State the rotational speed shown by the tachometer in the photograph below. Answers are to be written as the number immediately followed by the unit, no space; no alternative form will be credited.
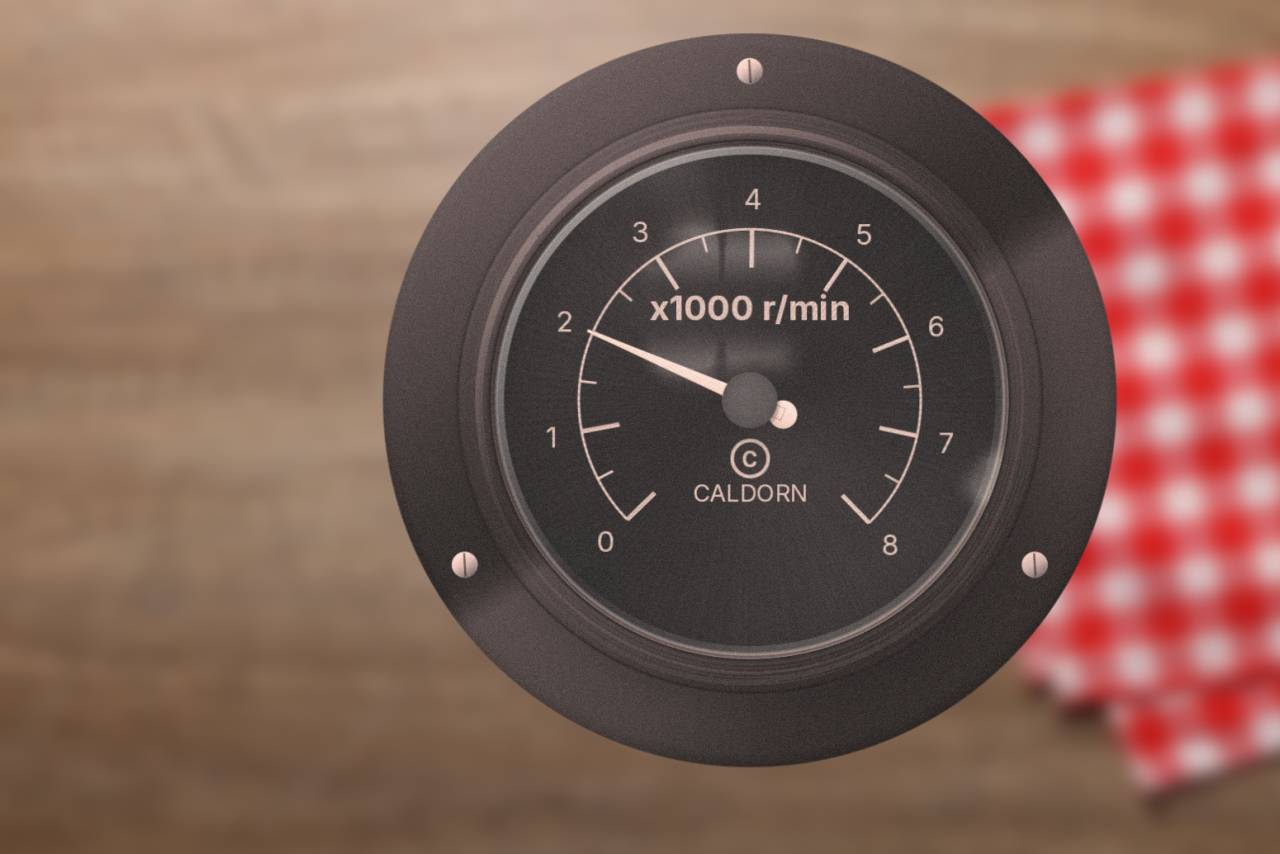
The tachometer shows 2000rpm
